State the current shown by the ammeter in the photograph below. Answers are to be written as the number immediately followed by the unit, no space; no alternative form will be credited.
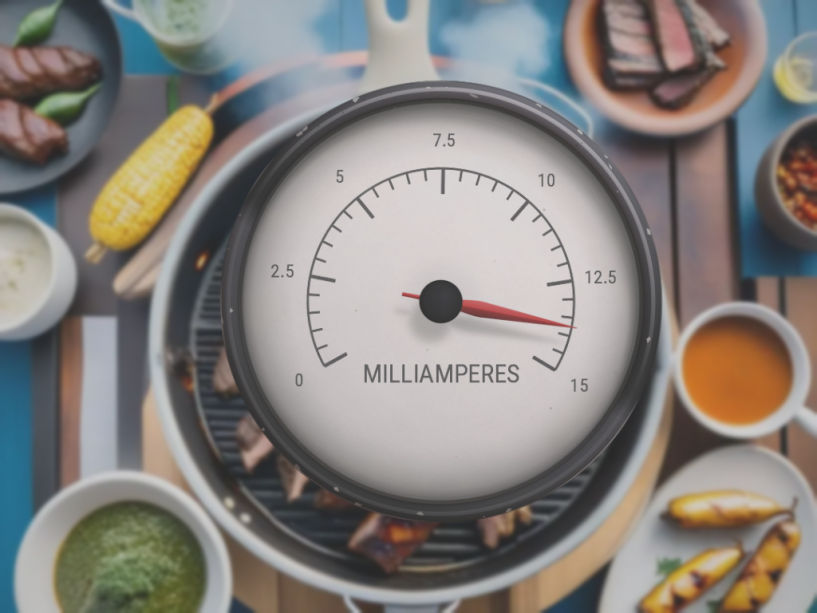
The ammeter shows 13.75mA
